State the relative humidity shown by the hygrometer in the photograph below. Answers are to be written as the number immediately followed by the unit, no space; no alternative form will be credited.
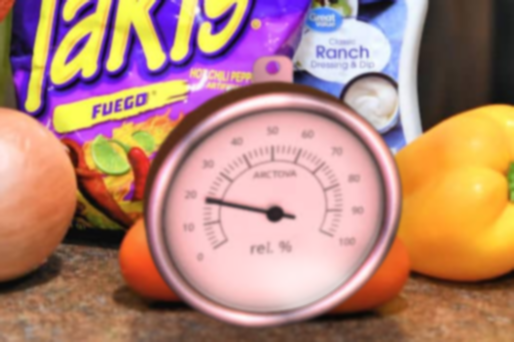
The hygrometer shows 20%
